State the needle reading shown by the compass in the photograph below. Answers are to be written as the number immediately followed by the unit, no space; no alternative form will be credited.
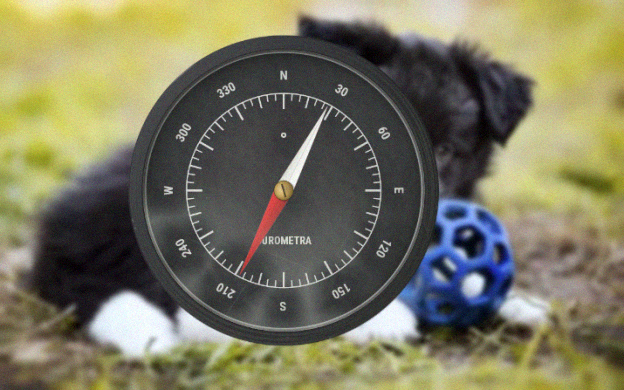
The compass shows 207.5°
